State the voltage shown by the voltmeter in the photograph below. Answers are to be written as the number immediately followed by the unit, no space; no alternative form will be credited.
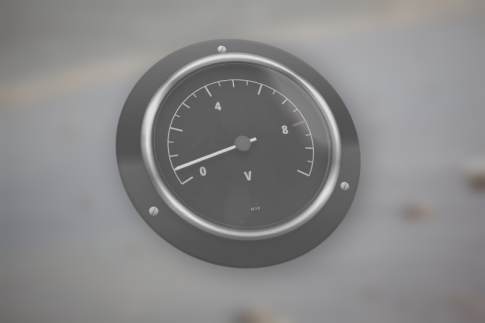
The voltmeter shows 0.5V
